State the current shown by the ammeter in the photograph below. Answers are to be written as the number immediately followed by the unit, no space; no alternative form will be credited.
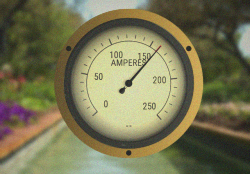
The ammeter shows 160A
